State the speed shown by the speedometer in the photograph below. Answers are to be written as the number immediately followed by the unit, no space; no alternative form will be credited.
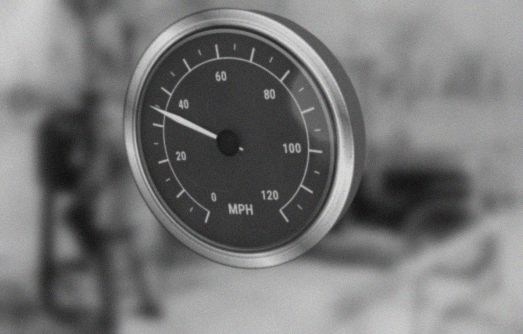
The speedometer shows 35mph
